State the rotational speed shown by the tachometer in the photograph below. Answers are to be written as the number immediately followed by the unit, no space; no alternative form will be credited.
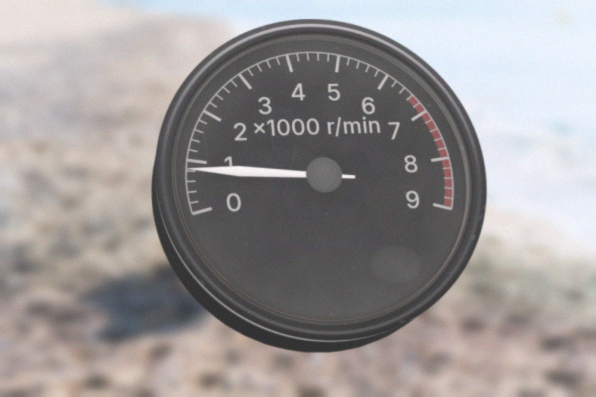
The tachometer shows 800rpm
